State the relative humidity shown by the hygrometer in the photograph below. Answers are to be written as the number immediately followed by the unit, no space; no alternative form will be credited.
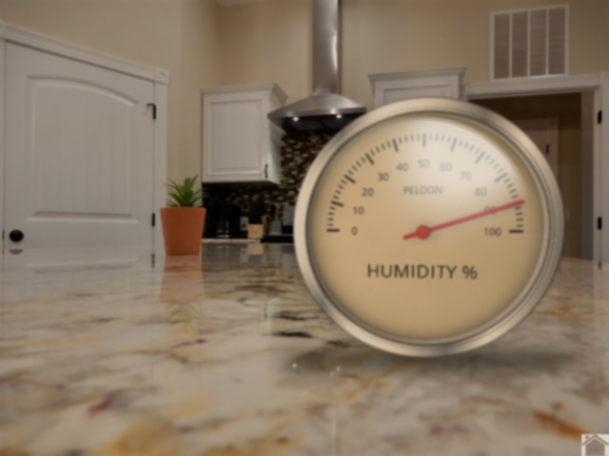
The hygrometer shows 90%
